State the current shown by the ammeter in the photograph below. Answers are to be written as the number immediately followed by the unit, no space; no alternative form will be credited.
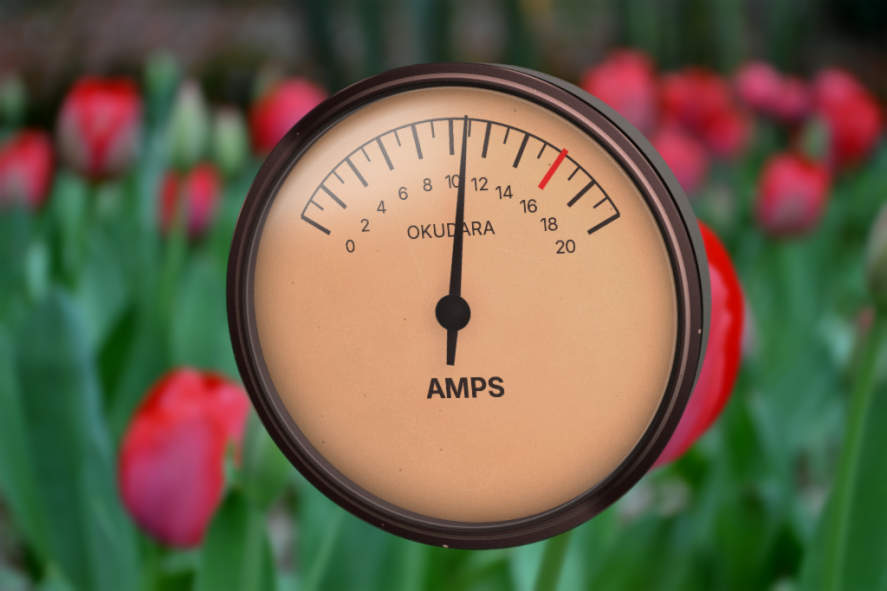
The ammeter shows 11A
